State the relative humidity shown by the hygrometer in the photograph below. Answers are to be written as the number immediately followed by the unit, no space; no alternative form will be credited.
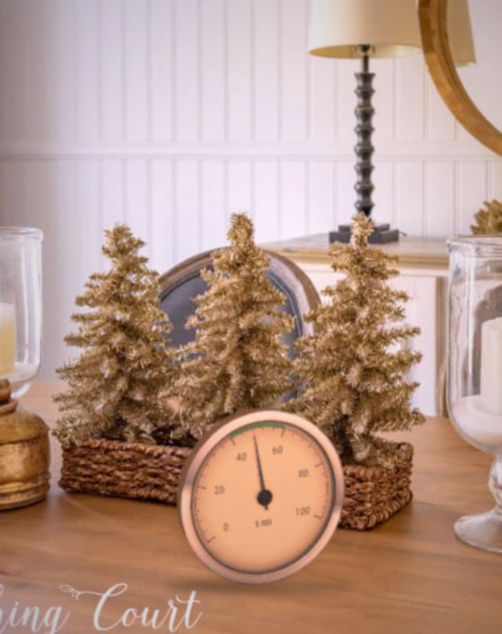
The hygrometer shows 48%
